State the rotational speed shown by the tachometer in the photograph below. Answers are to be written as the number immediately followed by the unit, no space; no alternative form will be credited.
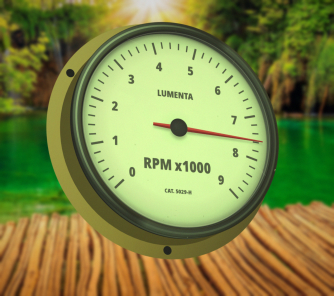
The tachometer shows 7600rpm
